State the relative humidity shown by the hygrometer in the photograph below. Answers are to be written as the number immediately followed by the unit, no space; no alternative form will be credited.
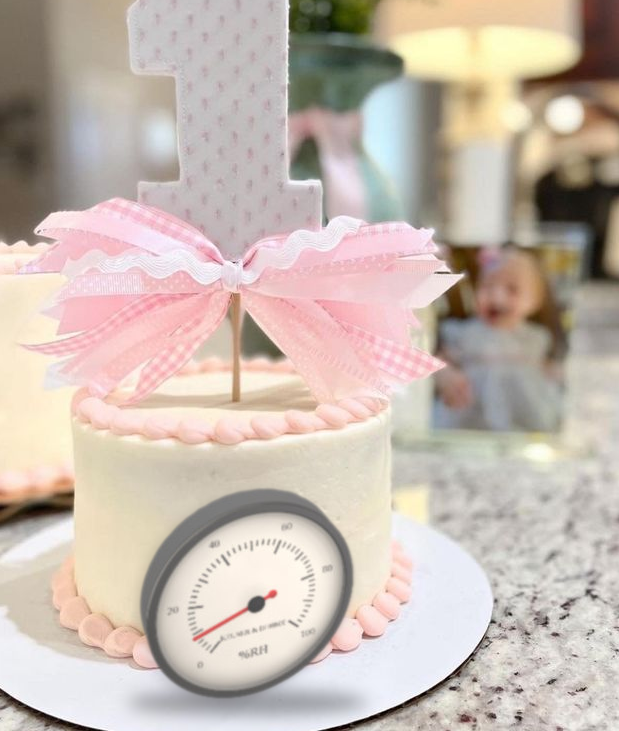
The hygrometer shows 10%
